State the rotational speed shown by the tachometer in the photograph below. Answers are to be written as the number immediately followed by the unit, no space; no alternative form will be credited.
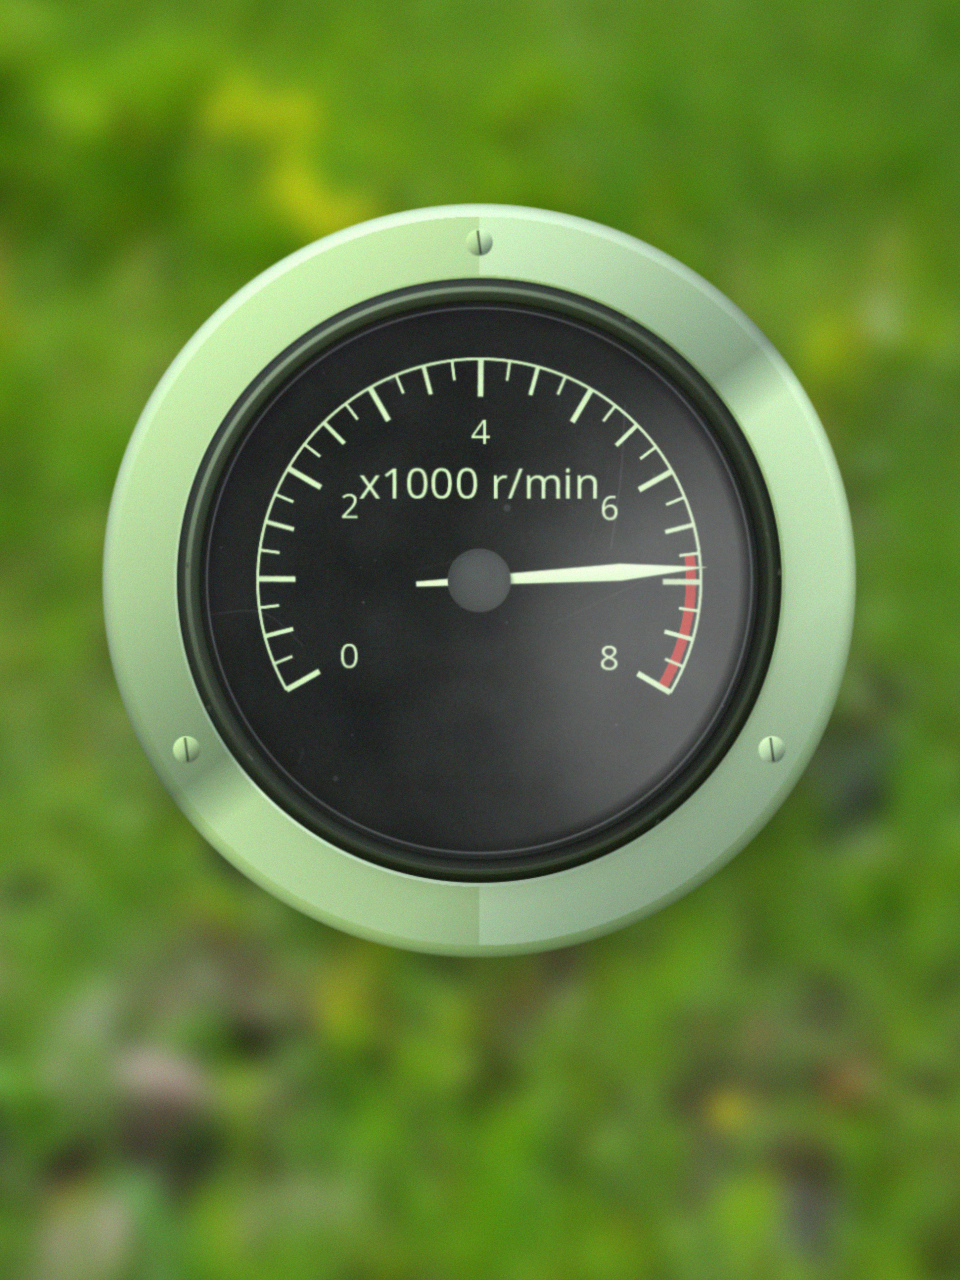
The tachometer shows 6875rpm
